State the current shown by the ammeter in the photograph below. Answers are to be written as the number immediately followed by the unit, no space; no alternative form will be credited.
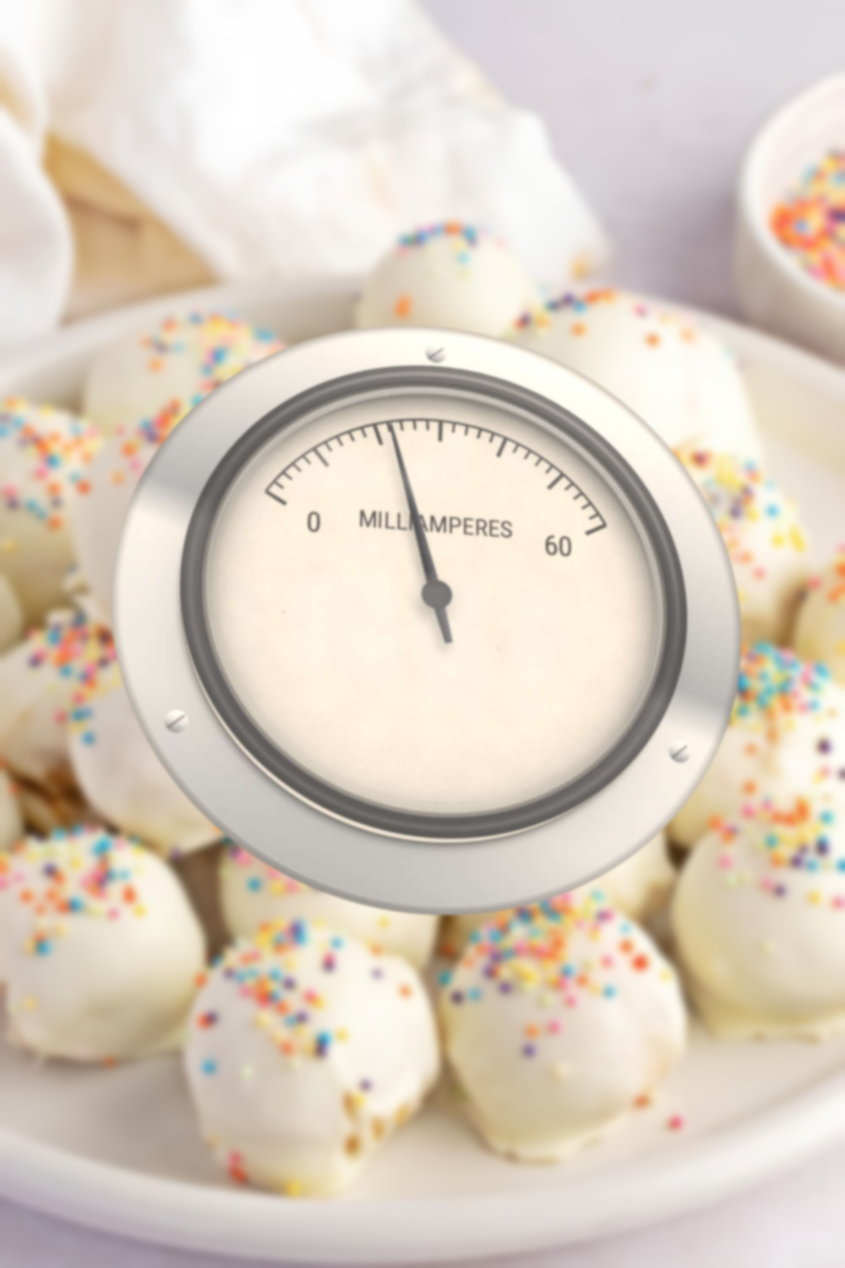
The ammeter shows 22mA
